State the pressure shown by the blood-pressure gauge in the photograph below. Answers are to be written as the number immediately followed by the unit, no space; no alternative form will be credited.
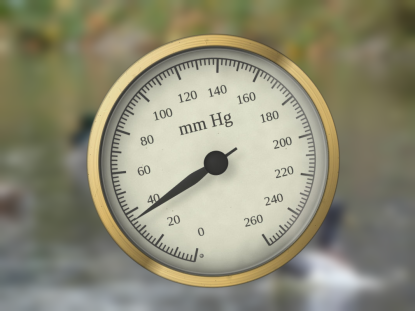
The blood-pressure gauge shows 36mmHg
